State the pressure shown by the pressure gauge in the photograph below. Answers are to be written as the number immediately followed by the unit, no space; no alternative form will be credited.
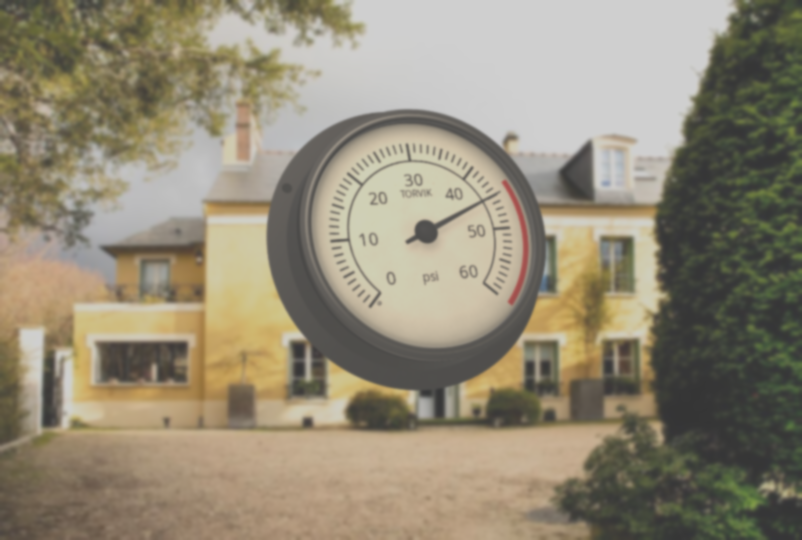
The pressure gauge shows 45psi
